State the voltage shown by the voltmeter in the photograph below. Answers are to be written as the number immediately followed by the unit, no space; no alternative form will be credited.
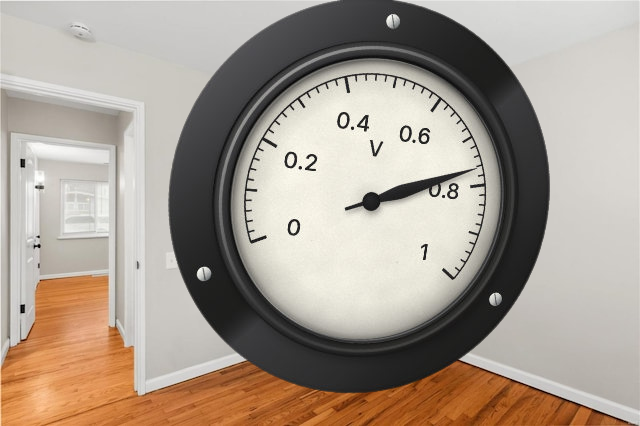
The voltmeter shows 0.76V
